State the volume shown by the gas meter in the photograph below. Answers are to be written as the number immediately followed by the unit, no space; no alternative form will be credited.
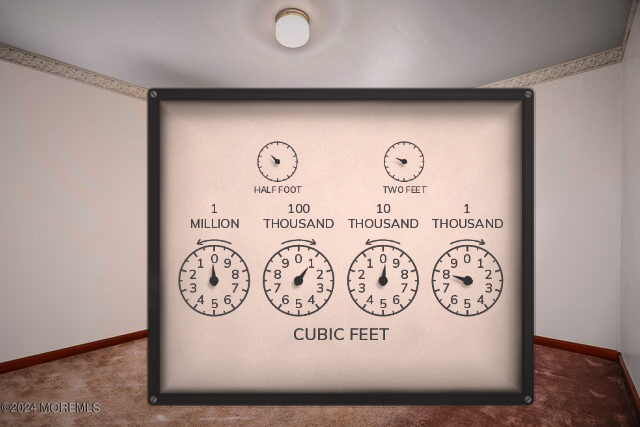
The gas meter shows 9800ft³
